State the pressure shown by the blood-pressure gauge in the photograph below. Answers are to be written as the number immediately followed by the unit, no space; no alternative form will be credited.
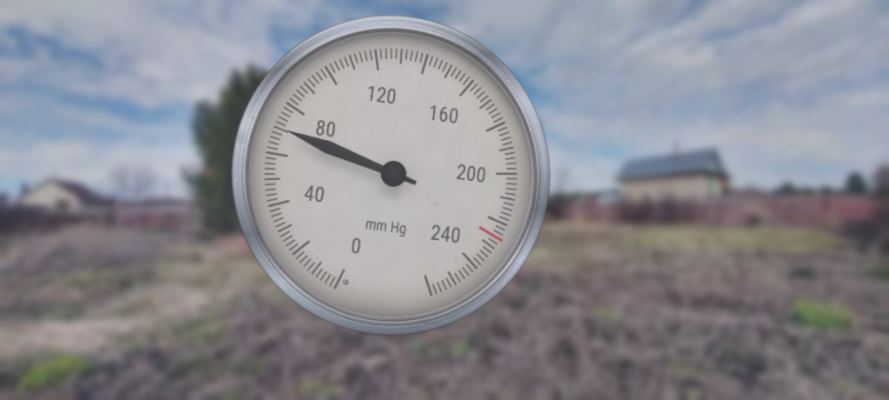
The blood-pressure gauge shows 70mmHg
